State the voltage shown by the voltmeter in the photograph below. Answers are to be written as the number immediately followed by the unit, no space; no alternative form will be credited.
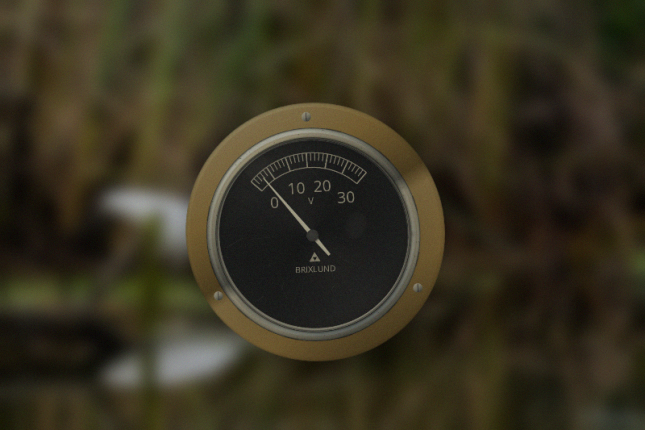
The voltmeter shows 3V
